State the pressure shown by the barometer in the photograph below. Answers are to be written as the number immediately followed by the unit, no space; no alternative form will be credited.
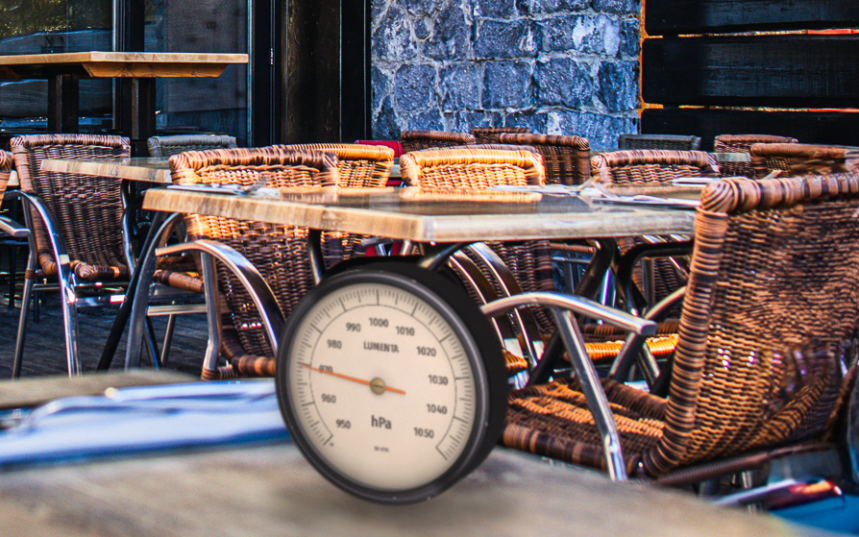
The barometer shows 970hPa
